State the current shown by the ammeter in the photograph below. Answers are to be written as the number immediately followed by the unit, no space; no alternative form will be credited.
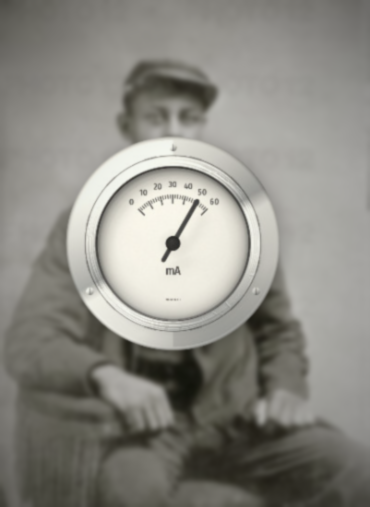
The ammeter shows 50mA
